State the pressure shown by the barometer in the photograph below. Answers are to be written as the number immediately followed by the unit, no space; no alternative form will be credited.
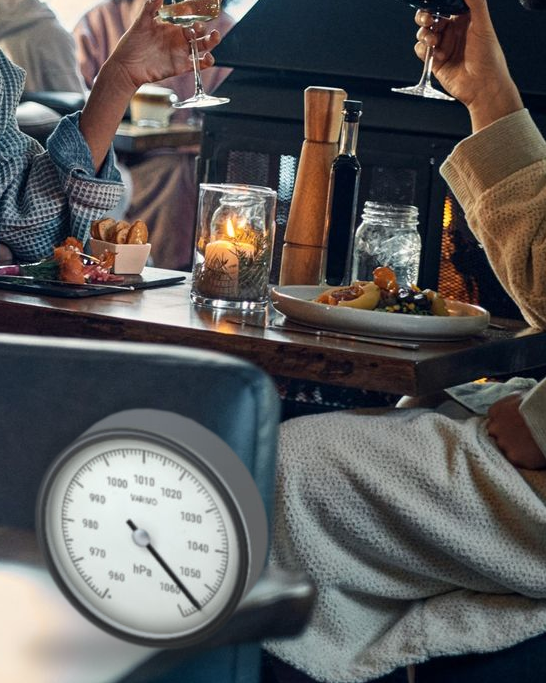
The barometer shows 1055hPa
